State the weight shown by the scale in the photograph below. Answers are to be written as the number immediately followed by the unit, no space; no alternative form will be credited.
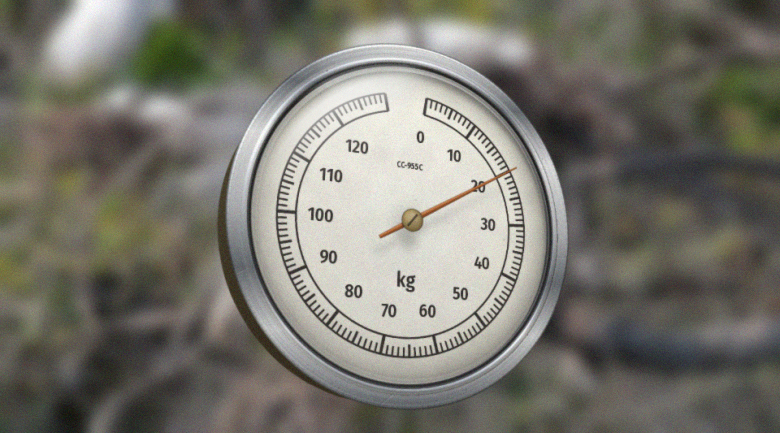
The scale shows 20kg
